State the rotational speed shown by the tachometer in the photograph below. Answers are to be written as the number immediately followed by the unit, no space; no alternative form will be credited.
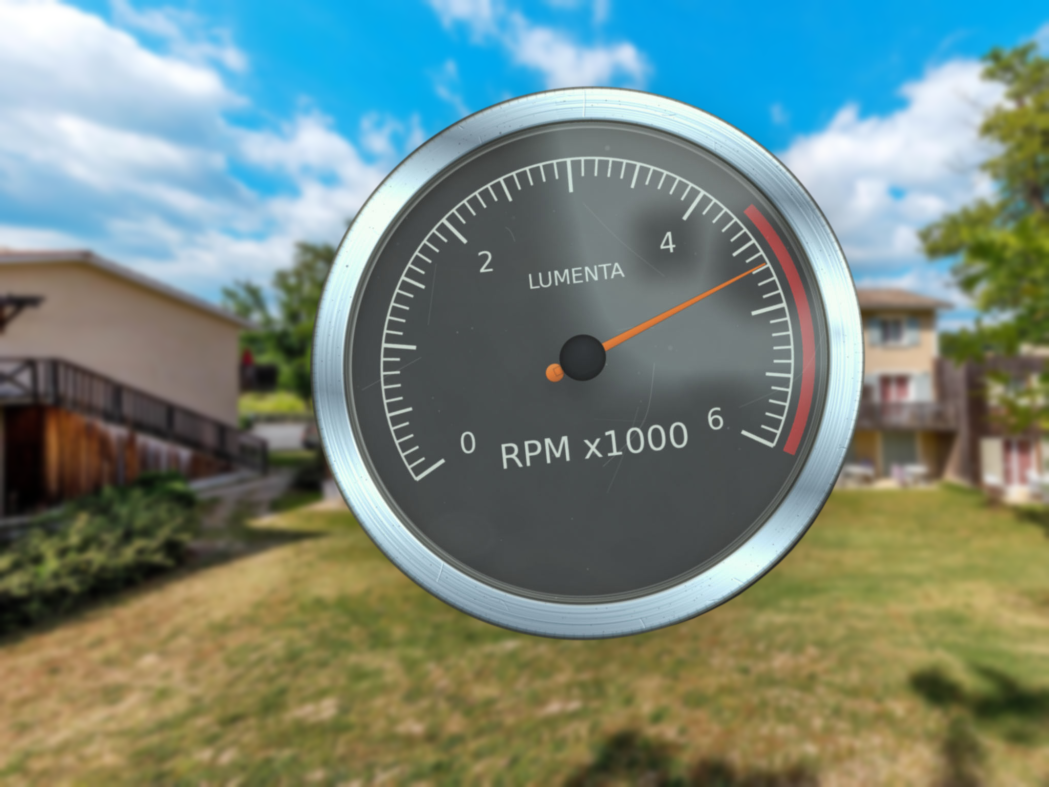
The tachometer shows 4700rpm
